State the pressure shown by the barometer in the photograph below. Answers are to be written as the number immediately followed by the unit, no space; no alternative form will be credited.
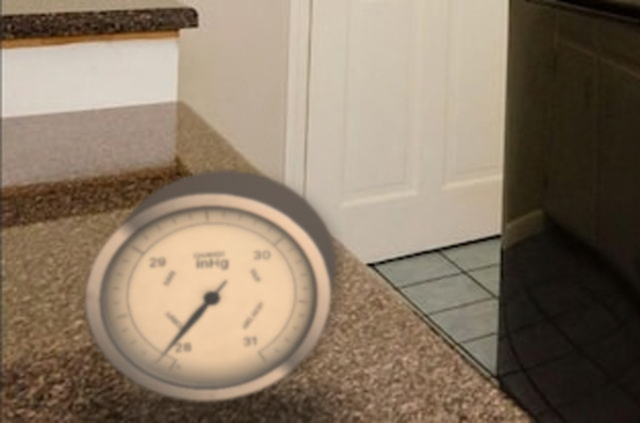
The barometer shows 28.1inHg
